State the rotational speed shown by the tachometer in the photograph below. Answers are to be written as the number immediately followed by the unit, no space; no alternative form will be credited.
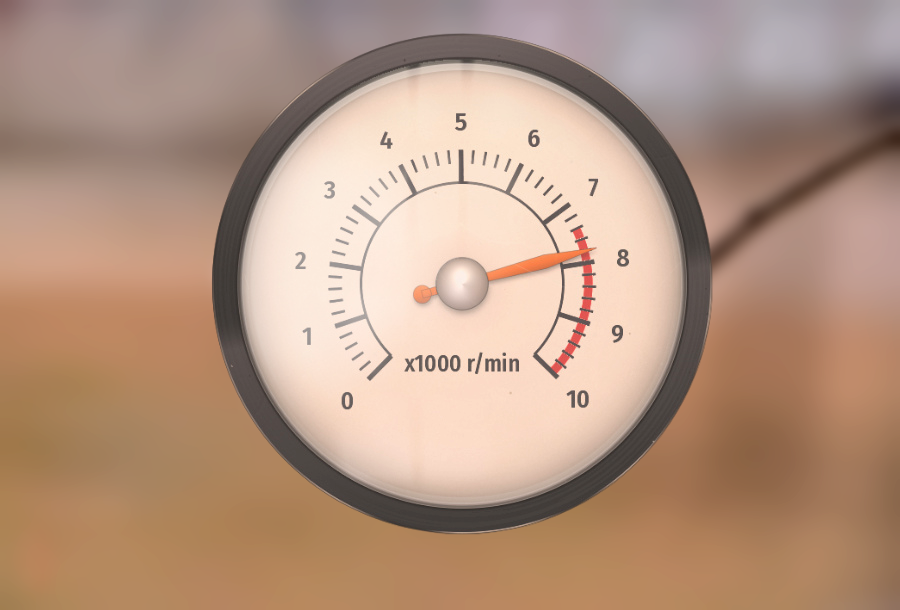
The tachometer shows 7800rpm
